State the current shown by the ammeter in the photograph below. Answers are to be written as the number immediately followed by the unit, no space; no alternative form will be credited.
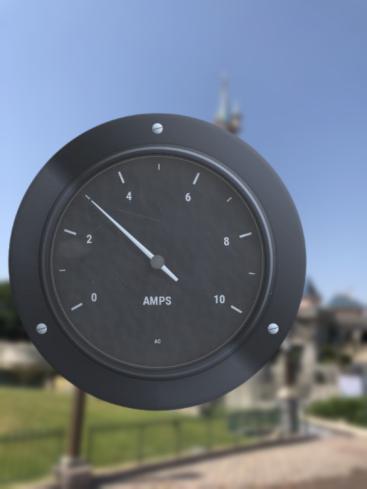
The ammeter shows 3A
